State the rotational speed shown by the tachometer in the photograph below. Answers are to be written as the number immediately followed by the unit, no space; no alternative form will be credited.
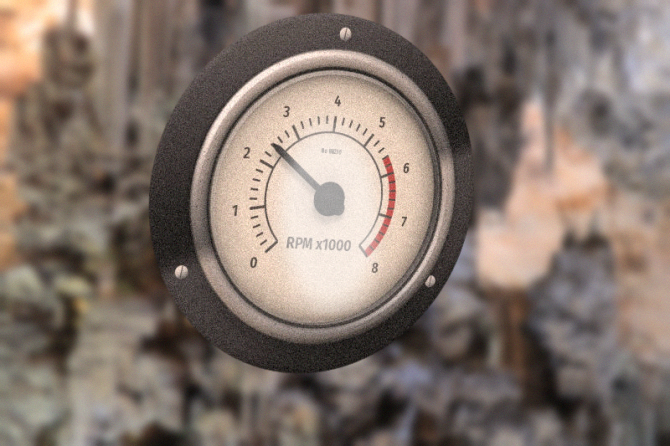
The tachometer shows 2400rpm
